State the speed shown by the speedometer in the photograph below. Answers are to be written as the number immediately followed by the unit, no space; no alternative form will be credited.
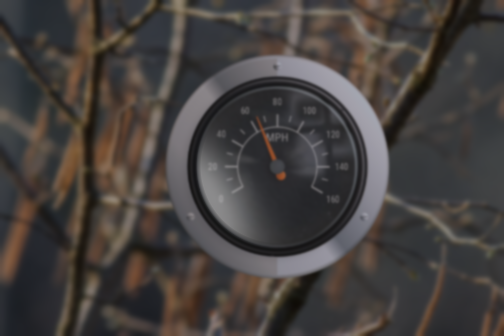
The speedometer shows 65mph
